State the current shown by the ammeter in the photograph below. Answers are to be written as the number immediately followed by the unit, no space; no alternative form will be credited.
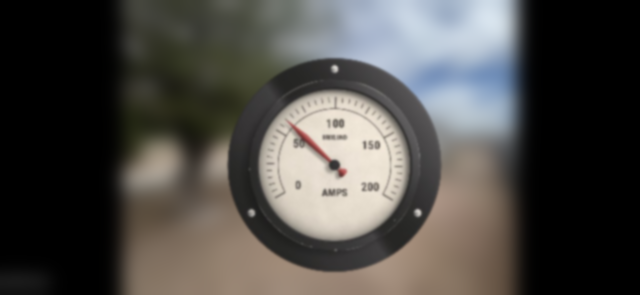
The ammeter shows 60A
